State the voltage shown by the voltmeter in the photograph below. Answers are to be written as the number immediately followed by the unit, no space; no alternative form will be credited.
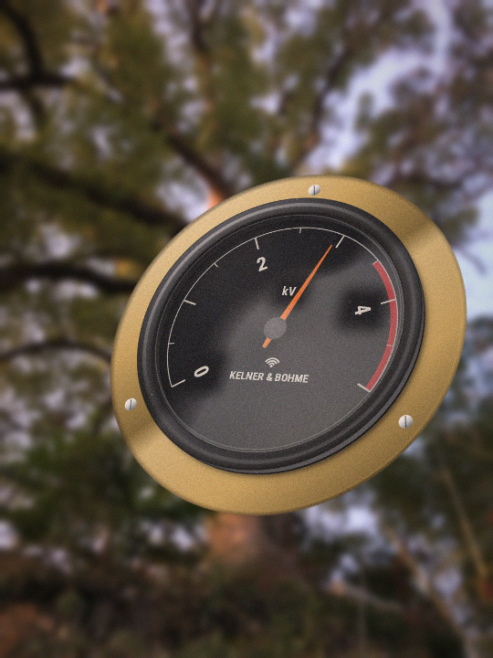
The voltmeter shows 3kV
